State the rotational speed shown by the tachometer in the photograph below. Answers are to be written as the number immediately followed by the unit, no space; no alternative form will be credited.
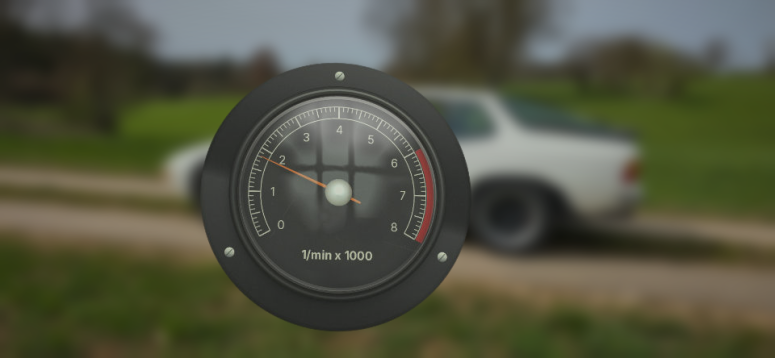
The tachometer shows 1800rpm
